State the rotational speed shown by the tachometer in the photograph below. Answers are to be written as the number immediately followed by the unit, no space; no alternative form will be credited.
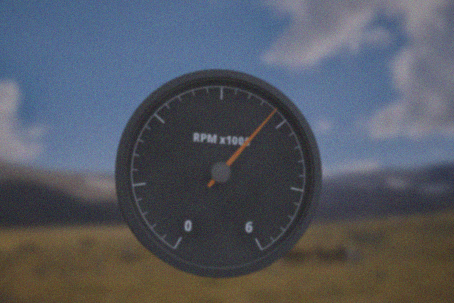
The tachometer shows 3800rpm
